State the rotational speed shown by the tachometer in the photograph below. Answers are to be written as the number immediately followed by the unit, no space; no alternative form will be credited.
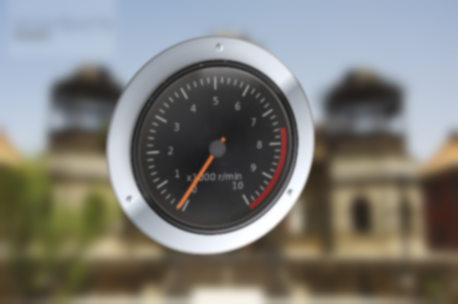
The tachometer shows 200rpm
